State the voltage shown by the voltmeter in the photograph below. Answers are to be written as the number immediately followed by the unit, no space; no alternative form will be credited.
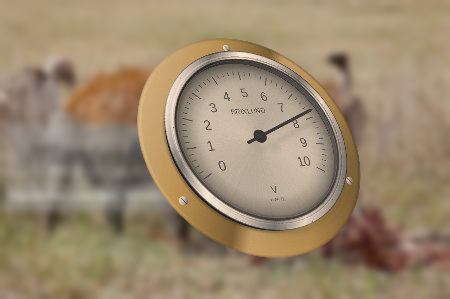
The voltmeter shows 7.8V
